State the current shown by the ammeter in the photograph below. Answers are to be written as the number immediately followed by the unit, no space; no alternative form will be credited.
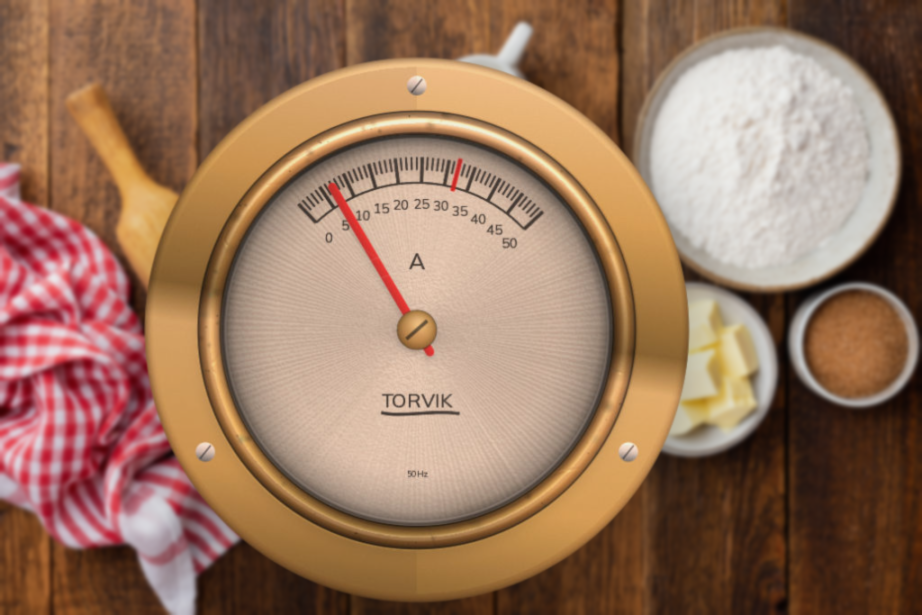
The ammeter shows 7A
